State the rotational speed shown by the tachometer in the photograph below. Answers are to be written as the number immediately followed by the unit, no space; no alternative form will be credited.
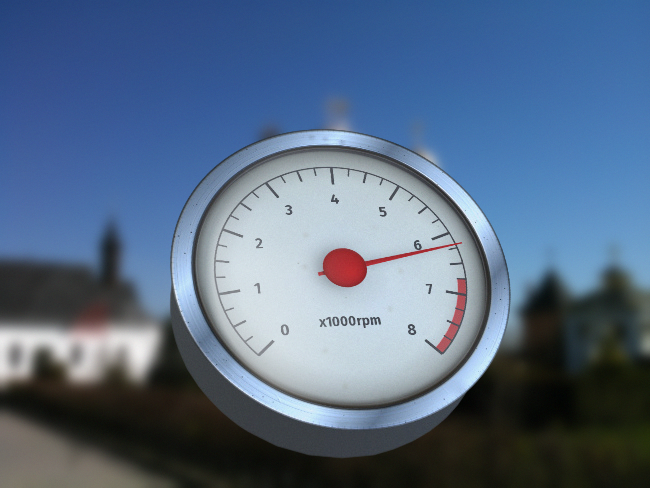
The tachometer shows 6250rpm
